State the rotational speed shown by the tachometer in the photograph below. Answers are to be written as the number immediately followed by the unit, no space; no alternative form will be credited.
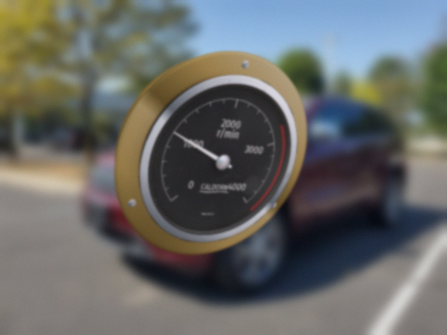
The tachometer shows 1000rpm
